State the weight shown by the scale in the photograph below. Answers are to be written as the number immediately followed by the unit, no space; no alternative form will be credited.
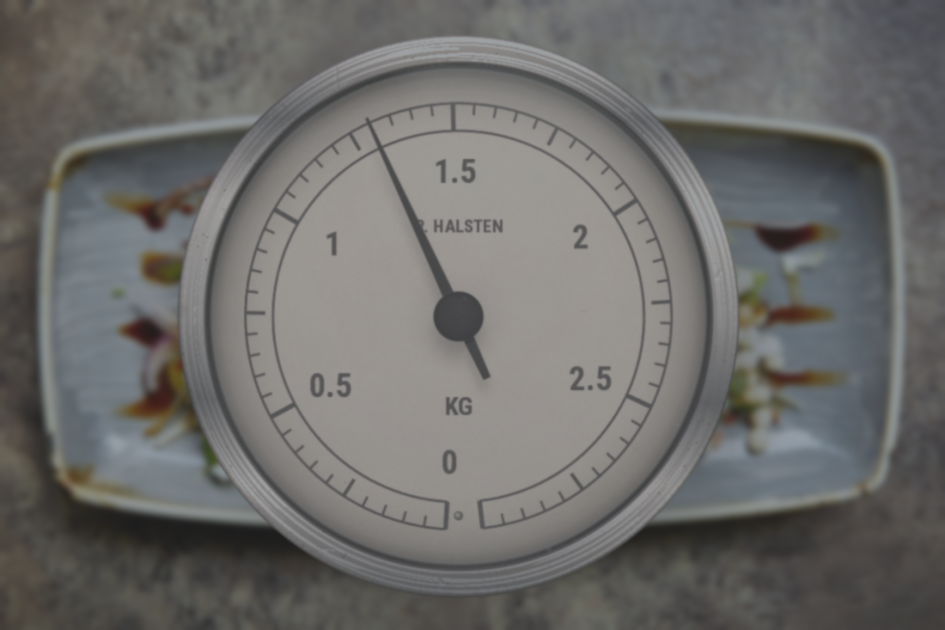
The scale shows 1.3kg
